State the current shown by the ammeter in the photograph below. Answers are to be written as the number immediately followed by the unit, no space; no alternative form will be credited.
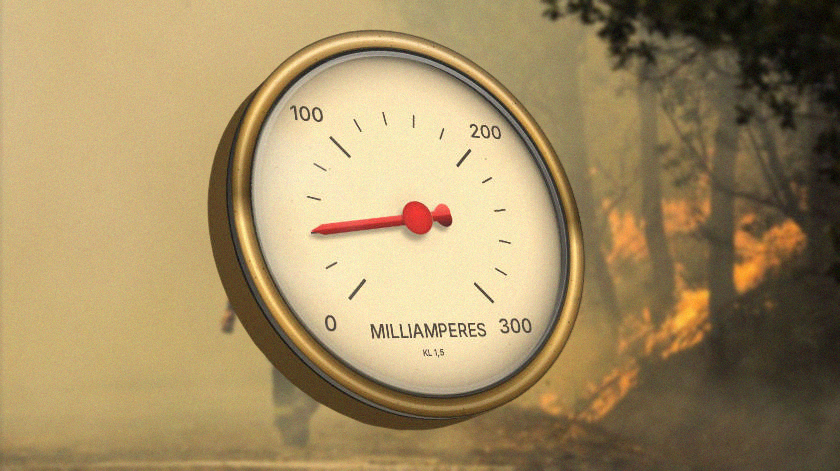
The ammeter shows 40mA
